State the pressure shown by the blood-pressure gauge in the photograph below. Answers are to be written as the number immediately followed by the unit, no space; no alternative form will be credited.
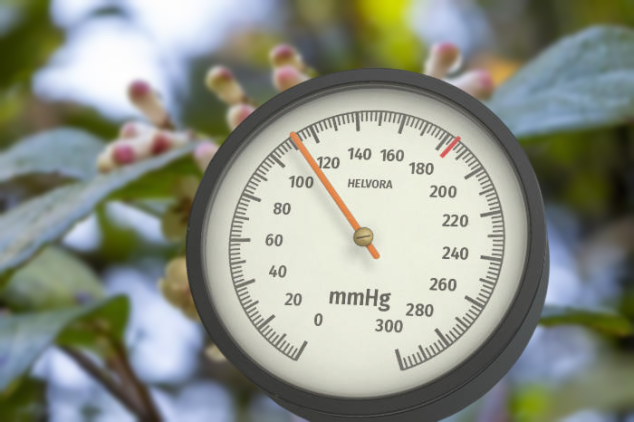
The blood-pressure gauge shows 112mmHg
